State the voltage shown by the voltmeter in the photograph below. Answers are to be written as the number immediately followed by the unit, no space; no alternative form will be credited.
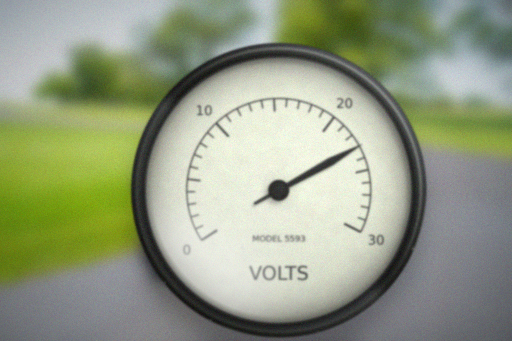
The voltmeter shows 23V
